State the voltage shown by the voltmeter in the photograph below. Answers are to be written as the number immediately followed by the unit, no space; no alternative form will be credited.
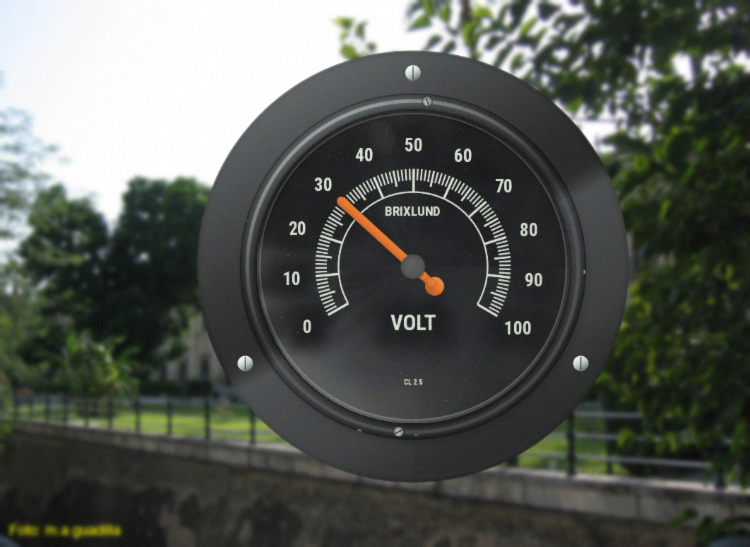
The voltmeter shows 30V
